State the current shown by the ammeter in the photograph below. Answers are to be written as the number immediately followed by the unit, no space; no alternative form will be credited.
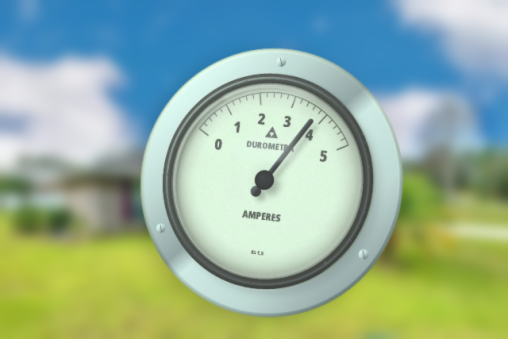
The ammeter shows 3.8A
